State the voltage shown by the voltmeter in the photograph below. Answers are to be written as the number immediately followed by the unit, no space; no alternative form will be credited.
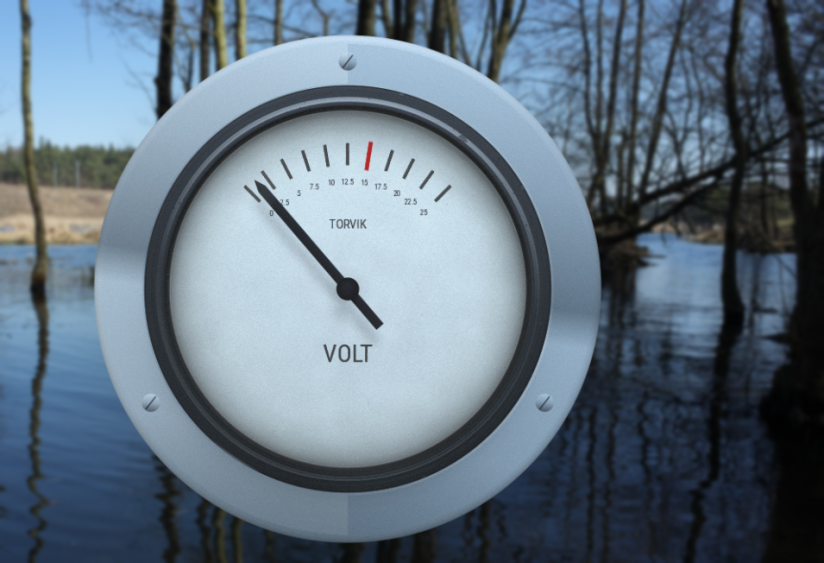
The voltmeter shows 1.25V
